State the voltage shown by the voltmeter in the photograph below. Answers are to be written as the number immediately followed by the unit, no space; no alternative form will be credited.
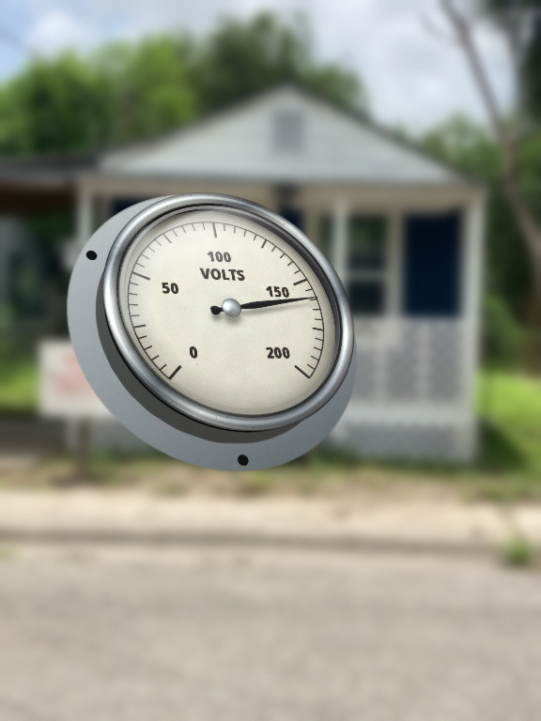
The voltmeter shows 160V
